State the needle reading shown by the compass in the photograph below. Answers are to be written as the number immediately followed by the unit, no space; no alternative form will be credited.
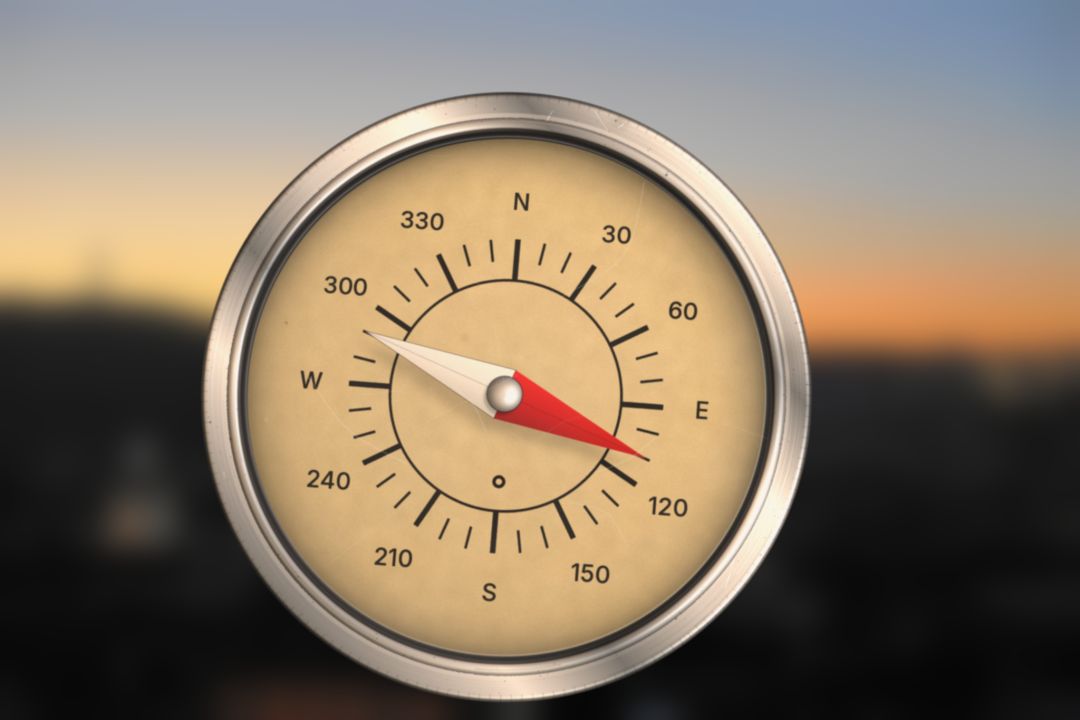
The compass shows 110°
